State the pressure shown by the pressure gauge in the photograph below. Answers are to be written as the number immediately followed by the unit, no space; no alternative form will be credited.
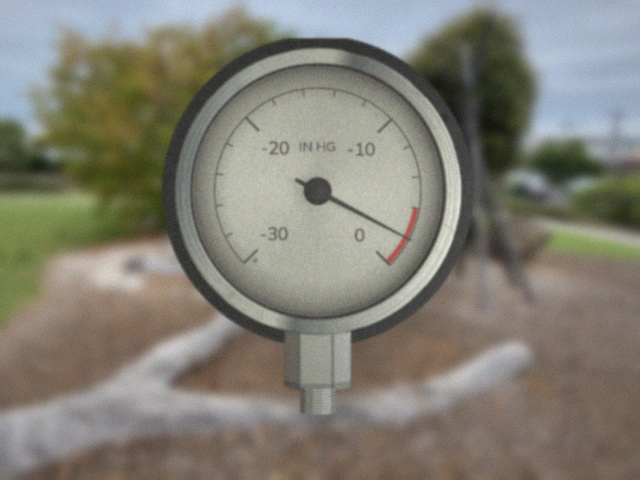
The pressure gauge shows -2inHg
